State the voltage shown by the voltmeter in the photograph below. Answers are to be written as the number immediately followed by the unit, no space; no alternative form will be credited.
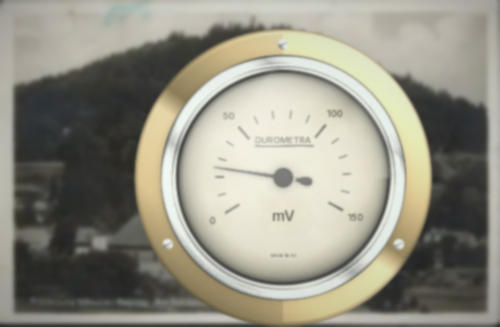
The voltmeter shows 25mV
